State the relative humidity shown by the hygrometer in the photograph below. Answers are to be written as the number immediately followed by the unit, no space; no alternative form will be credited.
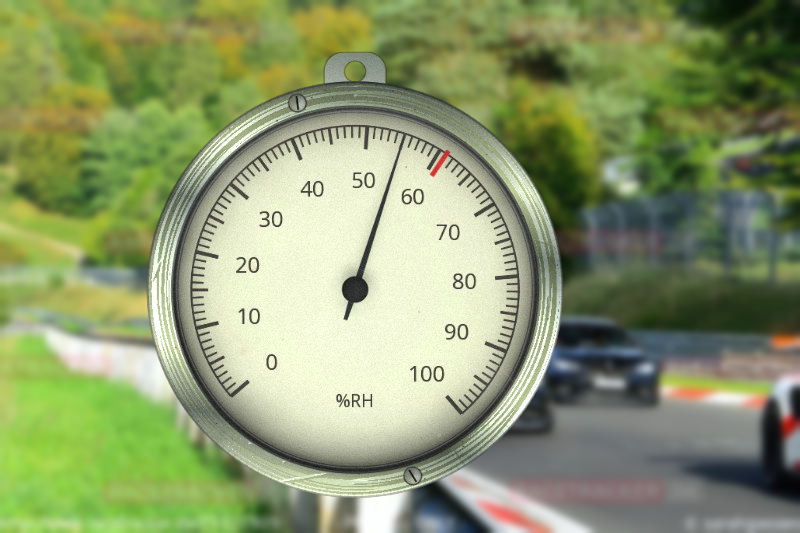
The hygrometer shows 55%
